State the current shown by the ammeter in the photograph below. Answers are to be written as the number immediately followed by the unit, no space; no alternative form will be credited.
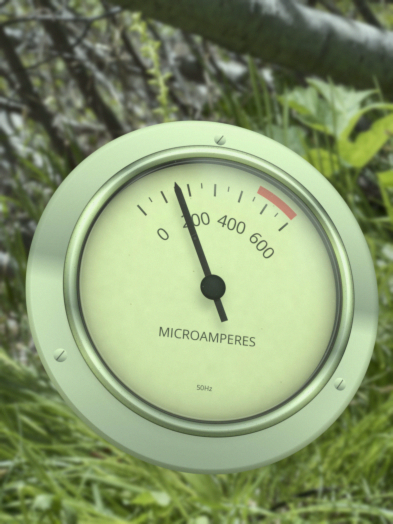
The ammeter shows 150µA
